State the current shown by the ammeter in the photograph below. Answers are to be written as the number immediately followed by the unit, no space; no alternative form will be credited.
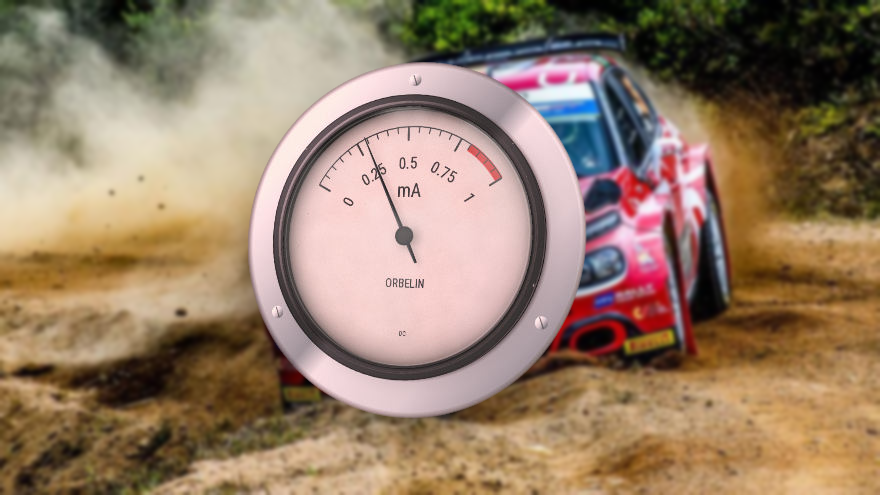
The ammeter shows 0.3mA
